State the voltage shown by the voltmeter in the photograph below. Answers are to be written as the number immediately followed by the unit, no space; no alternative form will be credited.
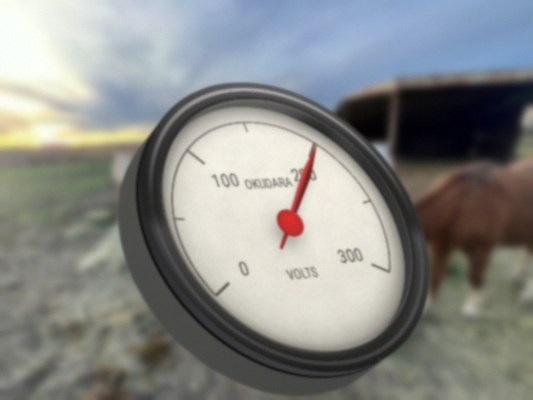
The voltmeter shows 200V
